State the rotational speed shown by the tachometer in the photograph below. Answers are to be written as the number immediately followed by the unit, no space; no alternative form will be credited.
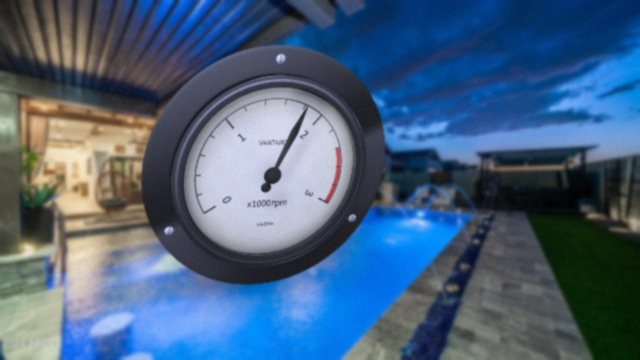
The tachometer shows 1800rpm
